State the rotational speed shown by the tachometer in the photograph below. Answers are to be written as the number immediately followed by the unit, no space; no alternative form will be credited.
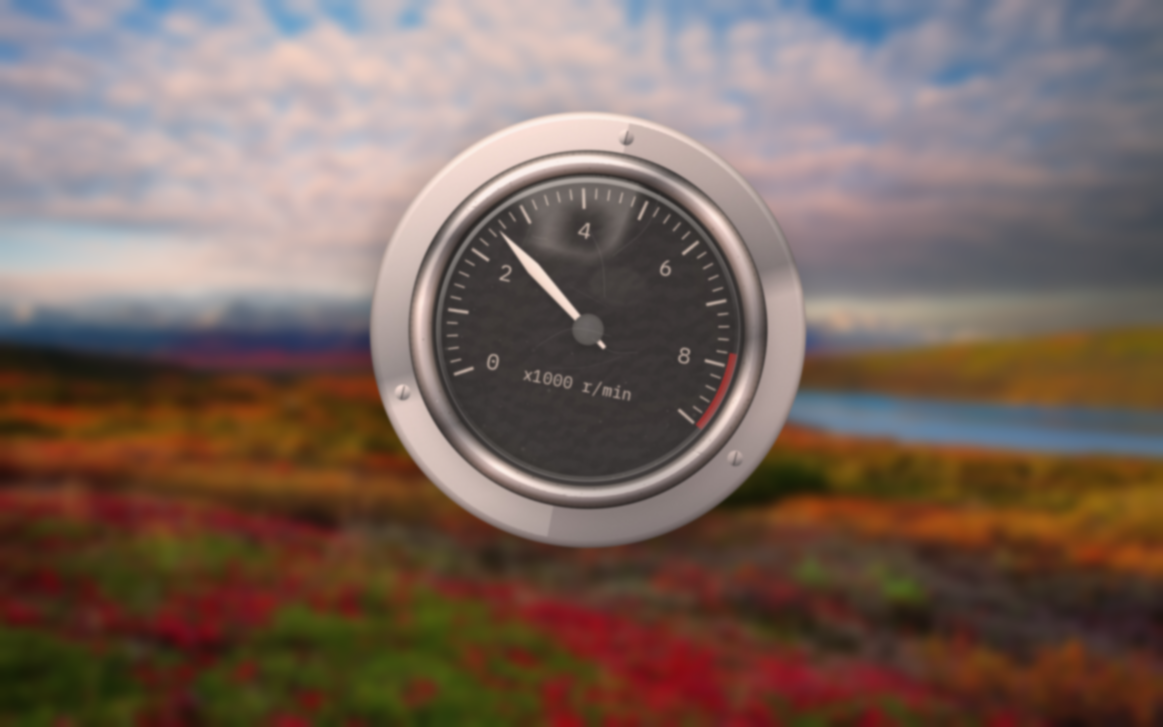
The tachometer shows 2500rpm
